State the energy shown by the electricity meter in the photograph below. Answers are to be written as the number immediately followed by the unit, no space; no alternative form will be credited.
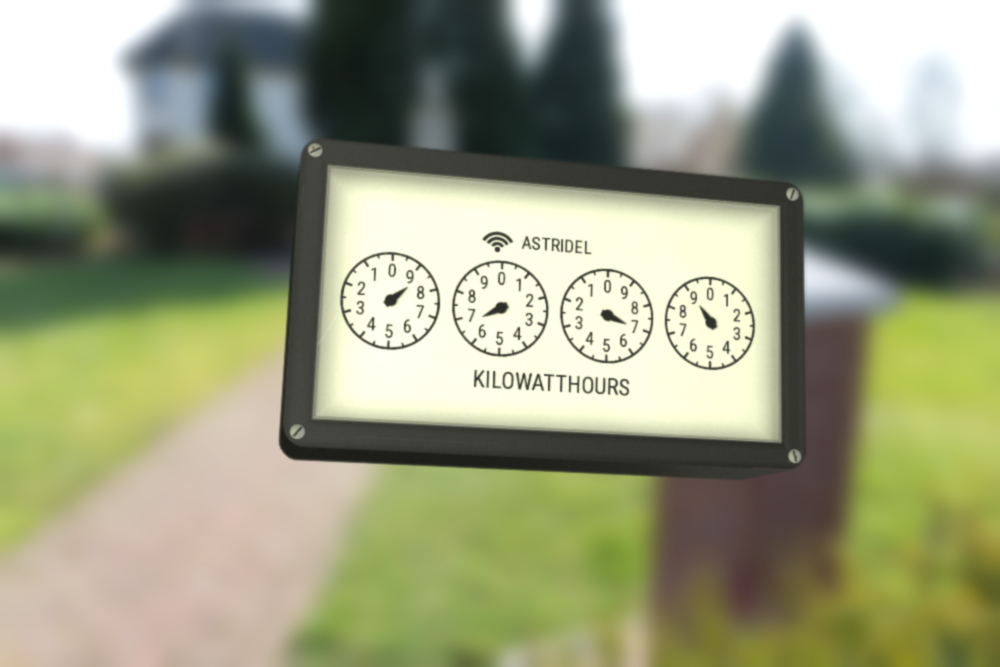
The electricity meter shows 8669kWh
